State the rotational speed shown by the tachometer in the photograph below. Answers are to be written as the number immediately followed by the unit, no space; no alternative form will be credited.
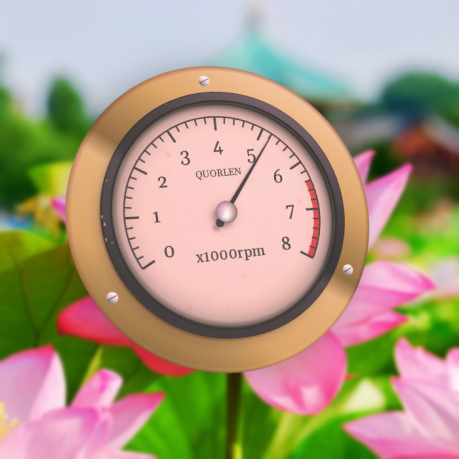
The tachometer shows 5200rpm
